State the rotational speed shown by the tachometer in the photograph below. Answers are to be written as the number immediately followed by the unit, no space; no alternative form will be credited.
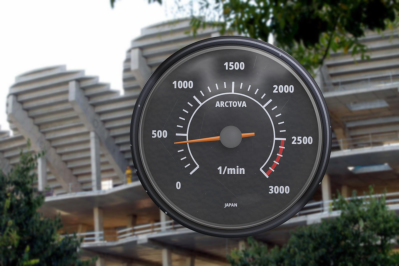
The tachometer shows 400rpm
